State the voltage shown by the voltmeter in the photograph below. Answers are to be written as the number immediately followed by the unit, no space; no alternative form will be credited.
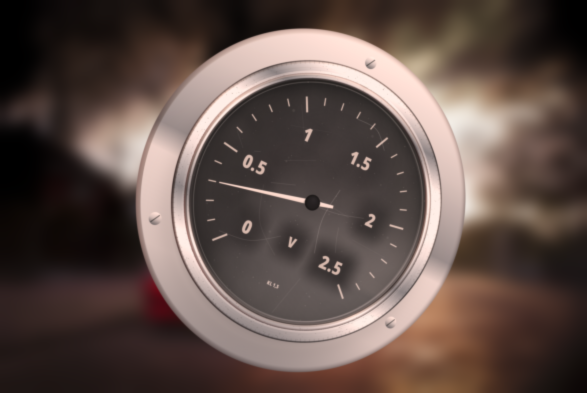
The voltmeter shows 0.3V
